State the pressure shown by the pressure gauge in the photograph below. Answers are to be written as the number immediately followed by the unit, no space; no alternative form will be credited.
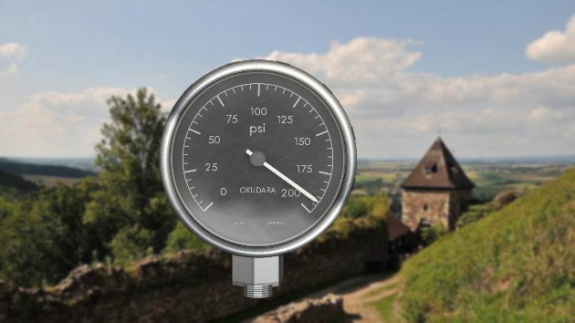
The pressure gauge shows 192.5psi
